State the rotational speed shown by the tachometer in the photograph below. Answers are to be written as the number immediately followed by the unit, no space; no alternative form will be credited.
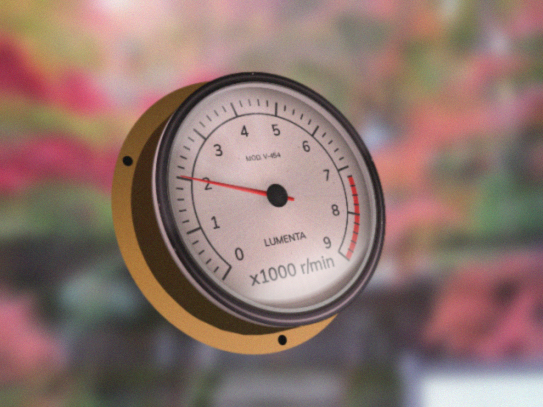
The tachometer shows 2000rpm
